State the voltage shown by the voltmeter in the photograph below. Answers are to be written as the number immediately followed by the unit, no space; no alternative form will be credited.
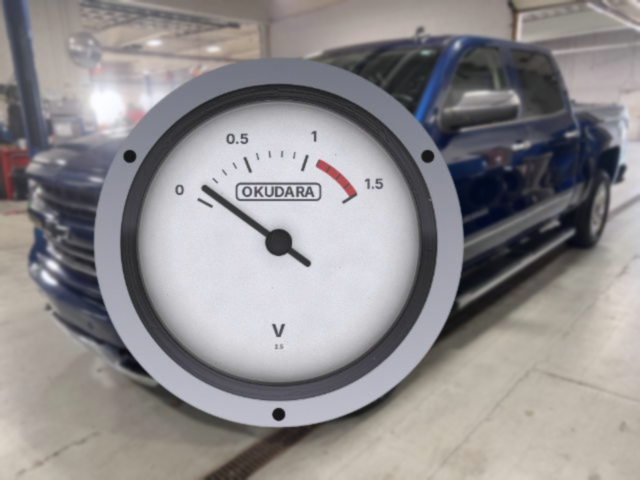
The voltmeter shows 0.1V
